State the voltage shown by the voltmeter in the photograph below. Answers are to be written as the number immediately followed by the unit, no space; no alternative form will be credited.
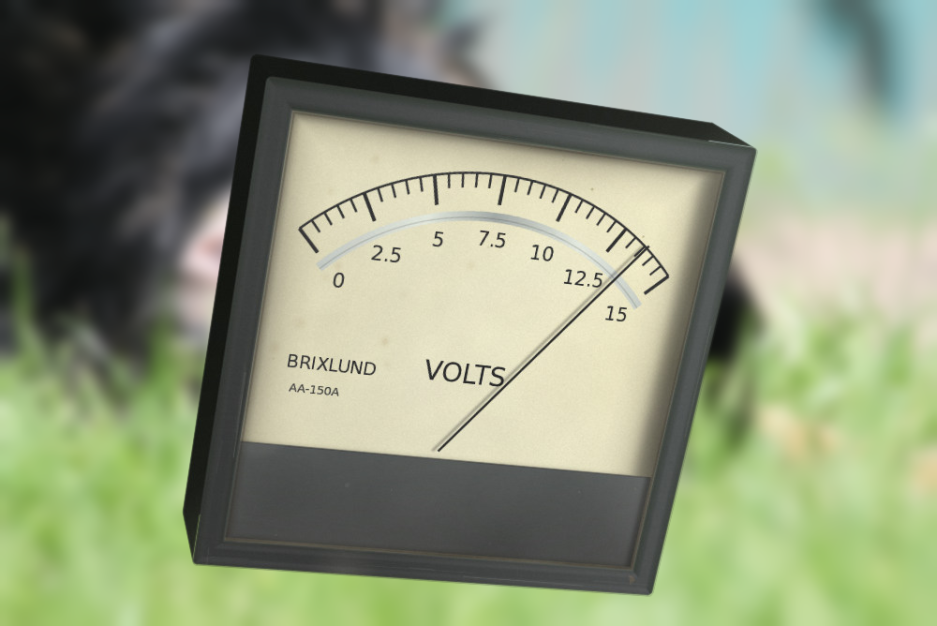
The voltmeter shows 13.5V
